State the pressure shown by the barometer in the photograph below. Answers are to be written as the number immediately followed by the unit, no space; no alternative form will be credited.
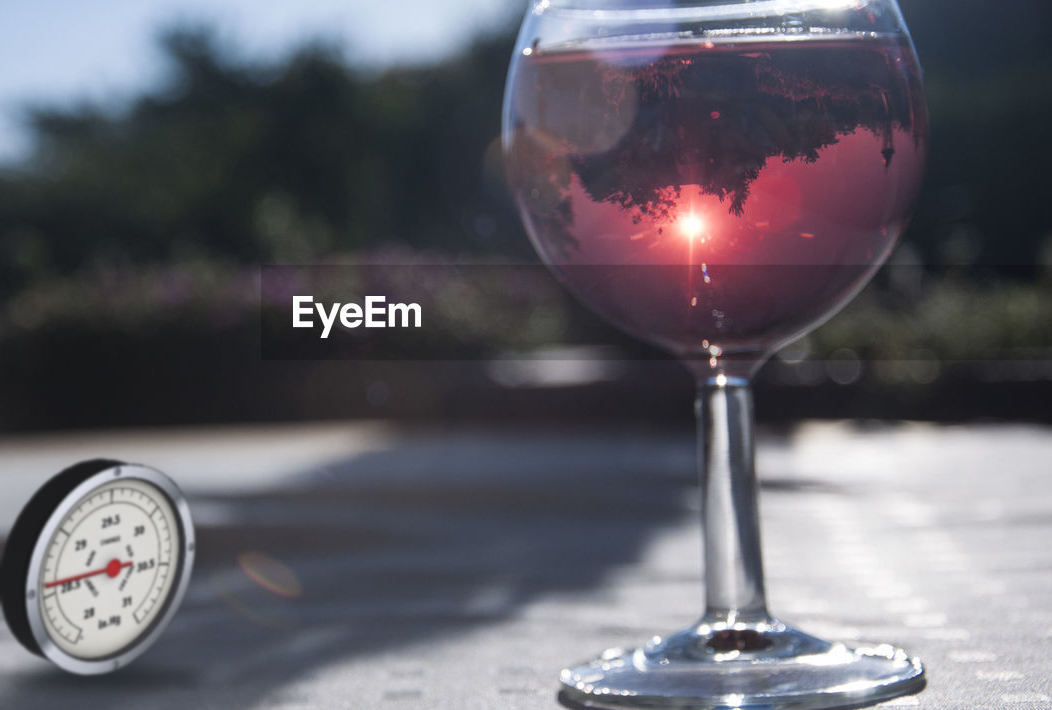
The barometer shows 28.6inHg
